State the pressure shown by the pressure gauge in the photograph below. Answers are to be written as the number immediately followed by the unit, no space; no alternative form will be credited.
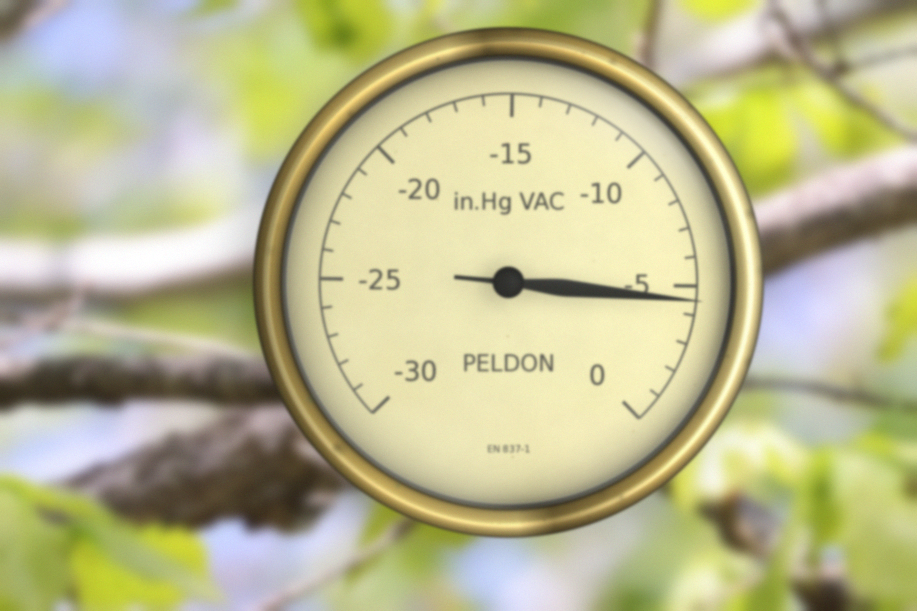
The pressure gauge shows -4.5inHg
